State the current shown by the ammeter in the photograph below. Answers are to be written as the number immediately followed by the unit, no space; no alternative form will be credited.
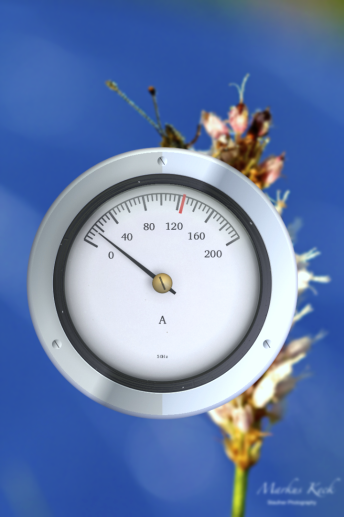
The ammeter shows 15A
